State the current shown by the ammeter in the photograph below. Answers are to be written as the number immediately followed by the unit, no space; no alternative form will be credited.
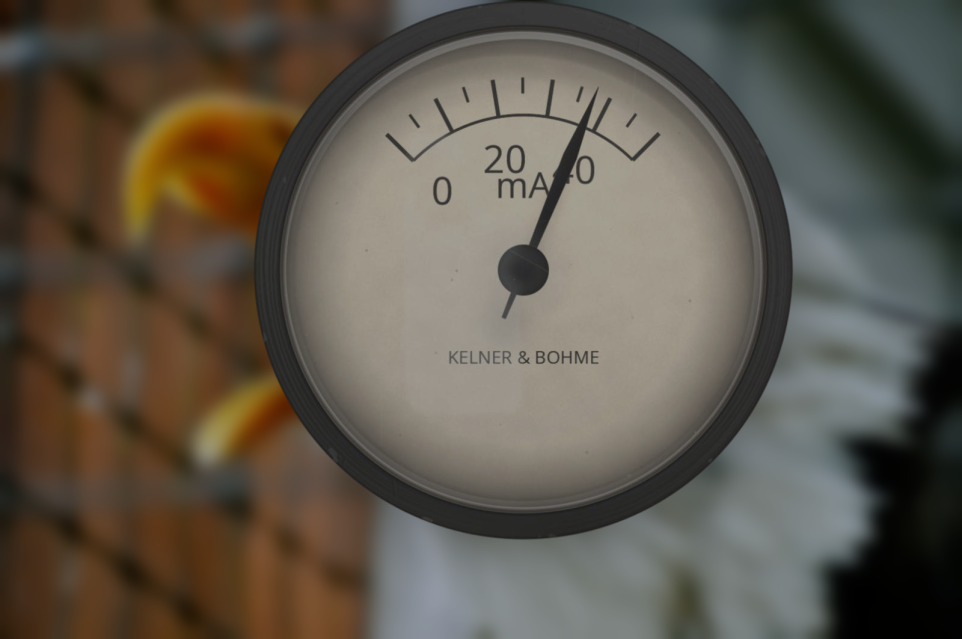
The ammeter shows 37.5mA
